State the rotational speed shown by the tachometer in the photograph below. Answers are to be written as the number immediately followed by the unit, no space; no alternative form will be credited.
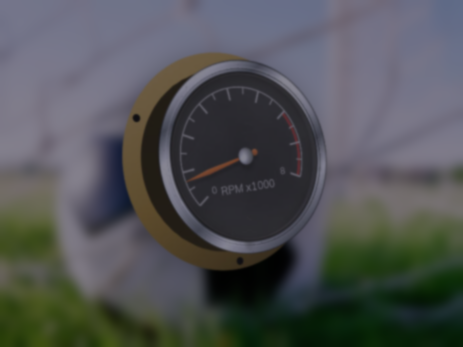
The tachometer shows 750rpm
